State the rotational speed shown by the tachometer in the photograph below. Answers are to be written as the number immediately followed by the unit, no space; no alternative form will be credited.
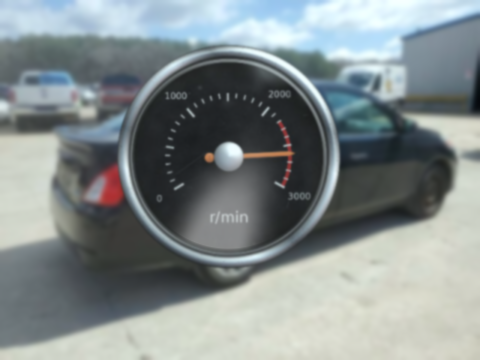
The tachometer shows 2600rpm
